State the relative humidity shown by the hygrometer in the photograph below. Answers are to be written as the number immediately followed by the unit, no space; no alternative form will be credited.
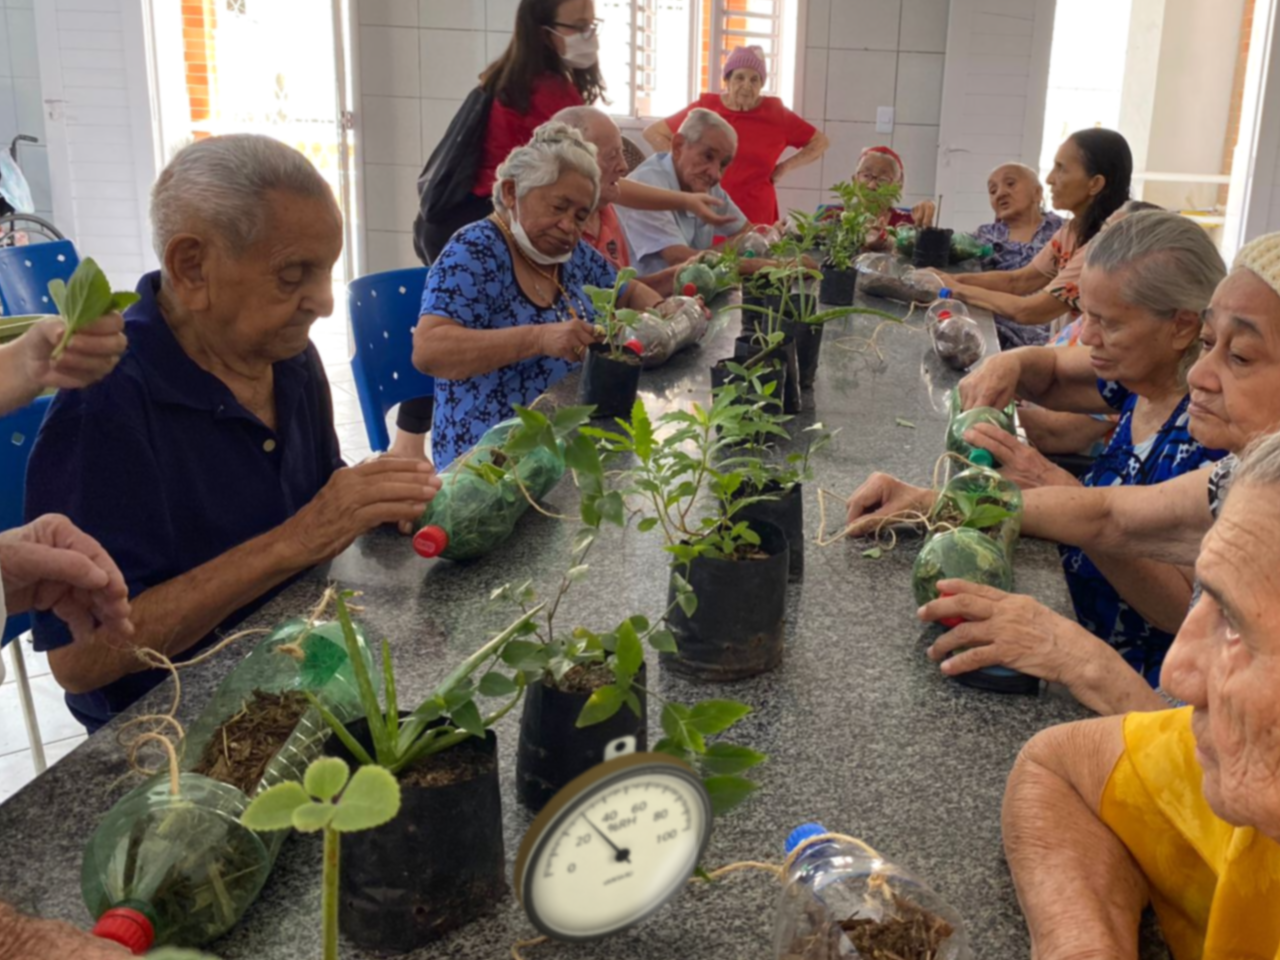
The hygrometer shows 30%
